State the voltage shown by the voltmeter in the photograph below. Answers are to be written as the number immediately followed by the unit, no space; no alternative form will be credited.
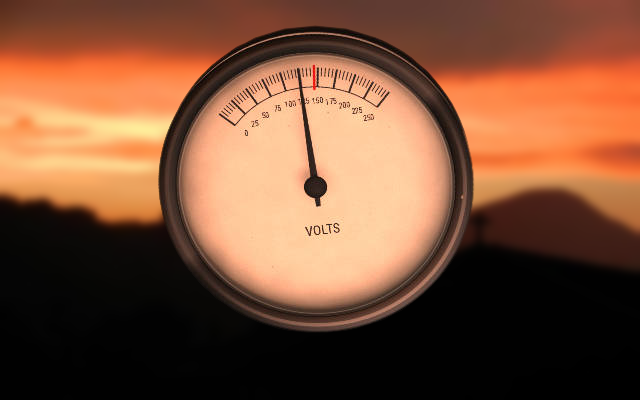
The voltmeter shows 125V
